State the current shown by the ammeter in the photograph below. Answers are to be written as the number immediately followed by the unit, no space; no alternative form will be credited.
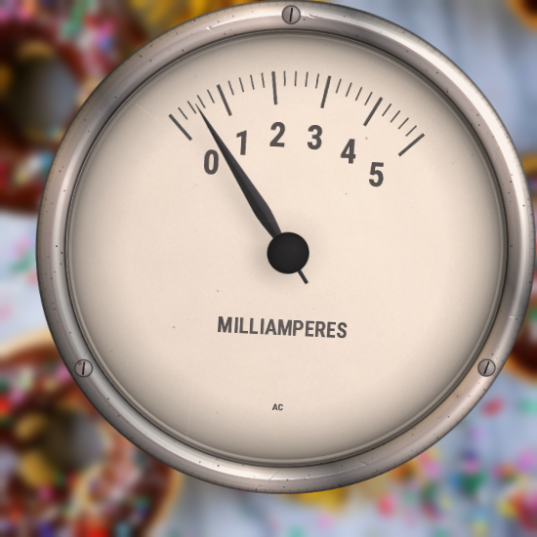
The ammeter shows 0.5mA
